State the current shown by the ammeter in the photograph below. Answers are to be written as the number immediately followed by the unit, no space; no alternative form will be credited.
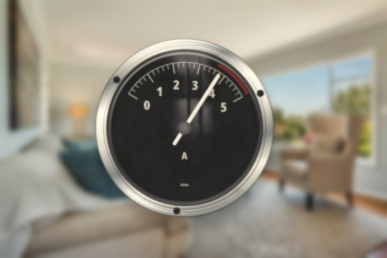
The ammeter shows 3.8A
